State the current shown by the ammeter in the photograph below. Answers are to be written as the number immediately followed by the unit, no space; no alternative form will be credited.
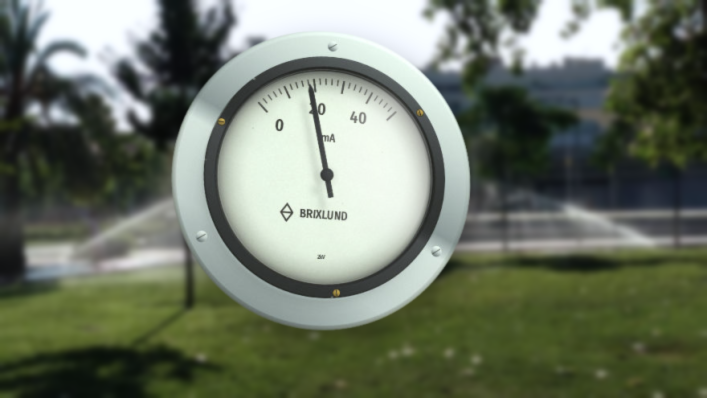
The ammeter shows 18mA
